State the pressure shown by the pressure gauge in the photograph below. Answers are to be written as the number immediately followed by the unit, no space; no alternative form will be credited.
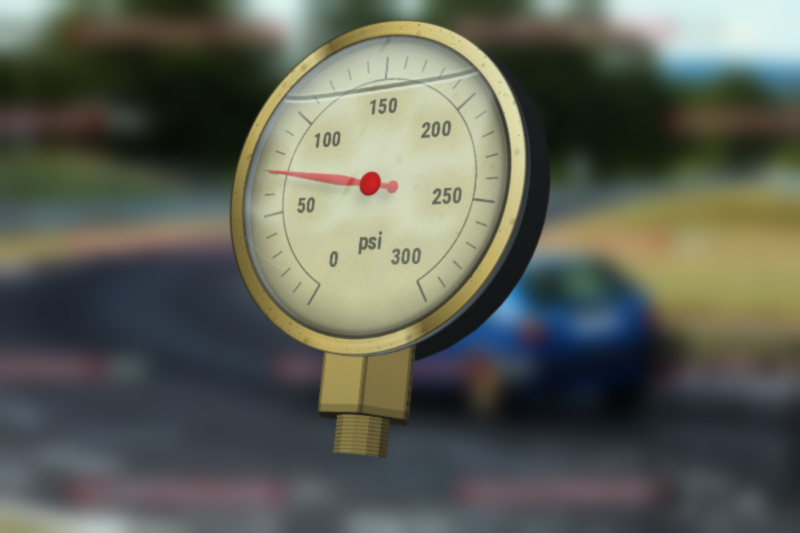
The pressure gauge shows 70psi
